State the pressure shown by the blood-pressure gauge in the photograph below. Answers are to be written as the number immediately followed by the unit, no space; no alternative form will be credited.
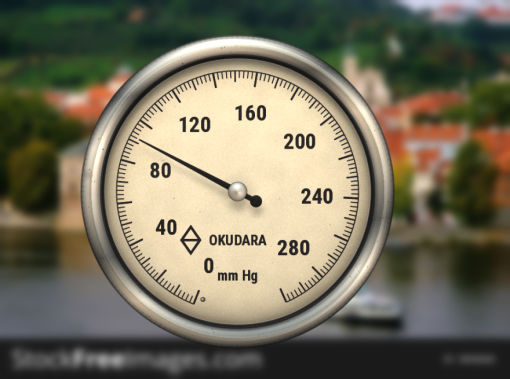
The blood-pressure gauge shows 92mmHg
